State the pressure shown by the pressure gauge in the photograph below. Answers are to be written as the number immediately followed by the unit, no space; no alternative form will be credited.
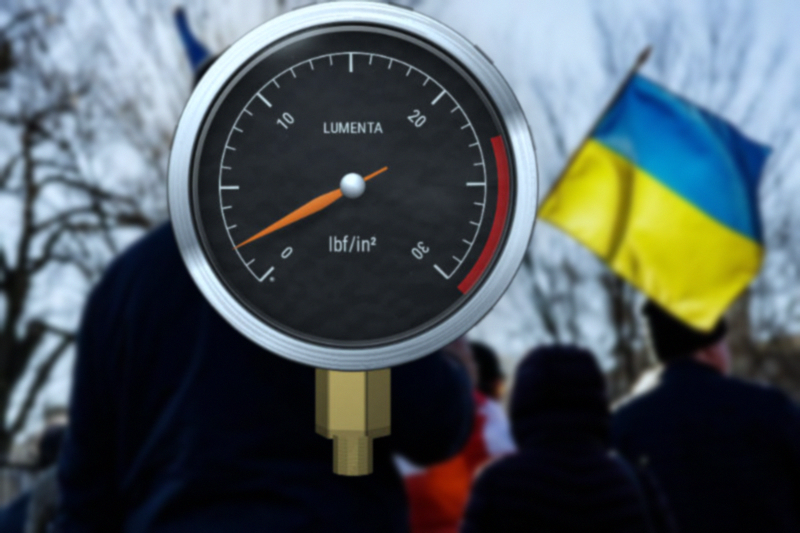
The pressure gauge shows 2psi
